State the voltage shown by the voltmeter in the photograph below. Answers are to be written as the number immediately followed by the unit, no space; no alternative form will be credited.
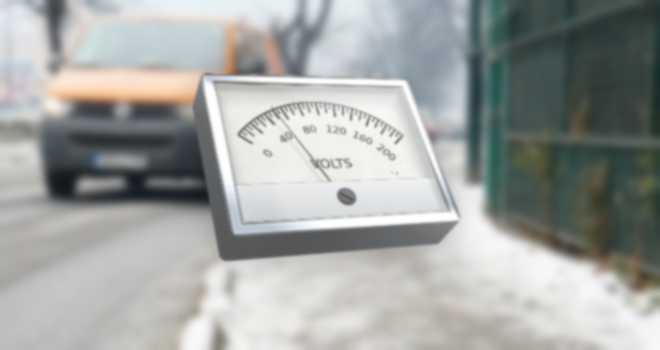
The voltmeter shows 50V
